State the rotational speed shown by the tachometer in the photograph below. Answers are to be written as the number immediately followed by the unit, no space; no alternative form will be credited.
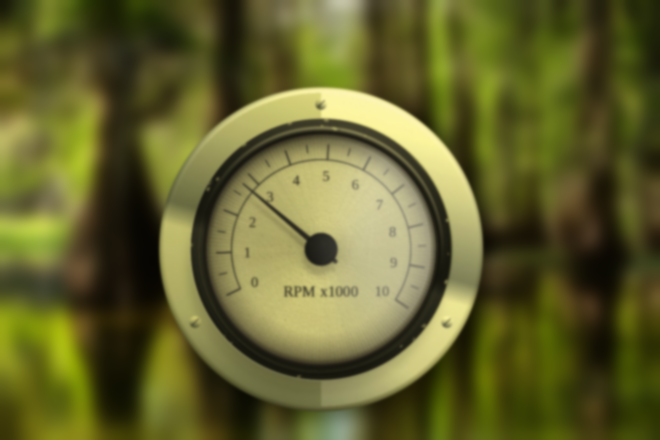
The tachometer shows 2750rpm
